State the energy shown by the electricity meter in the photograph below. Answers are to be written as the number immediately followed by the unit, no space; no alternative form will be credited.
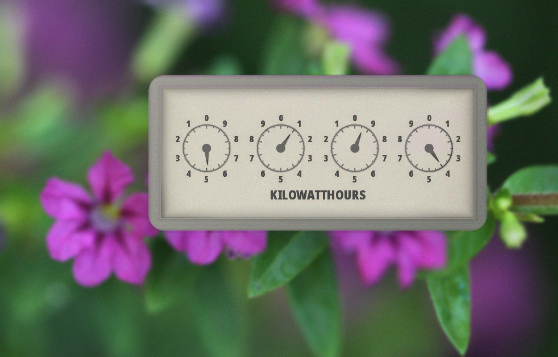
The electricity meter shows 5094kWh
